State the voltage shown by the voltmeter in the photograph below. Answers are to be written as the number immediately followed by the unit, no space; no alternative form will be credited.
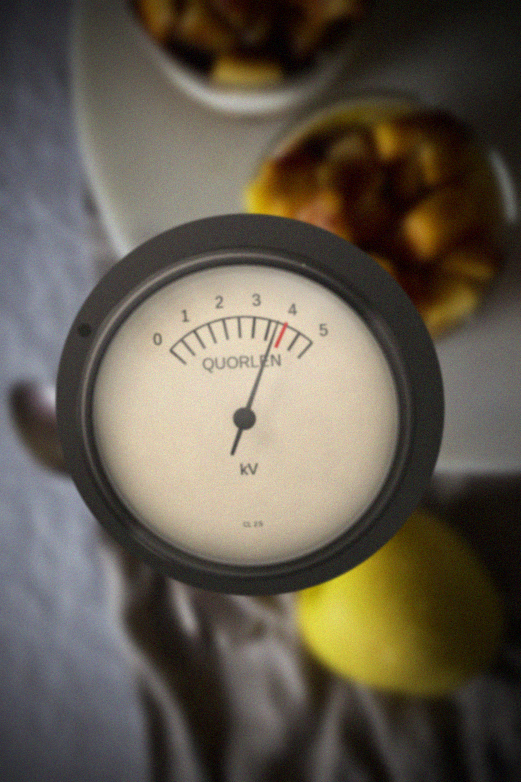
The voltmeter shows 3.75kV
